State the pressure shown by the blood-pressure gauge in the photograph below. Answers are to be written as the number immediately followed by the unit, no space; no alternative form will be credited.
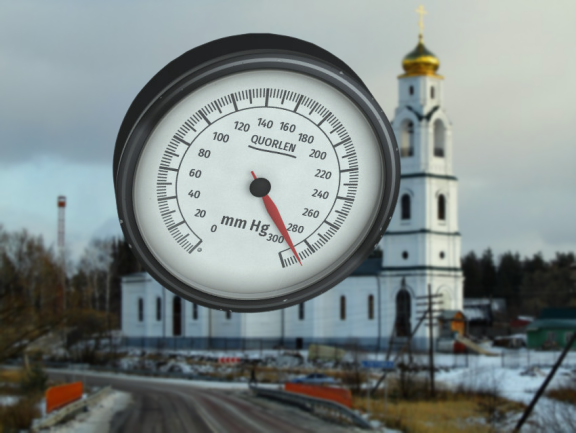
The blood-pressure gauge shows 290mmHg
